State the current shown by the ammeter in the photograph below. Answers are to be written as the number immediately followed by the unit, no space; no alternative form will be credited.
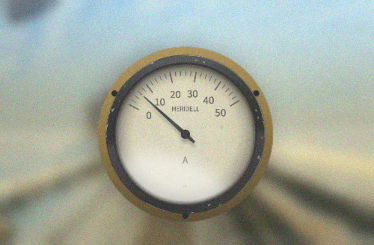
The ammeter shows 6A
